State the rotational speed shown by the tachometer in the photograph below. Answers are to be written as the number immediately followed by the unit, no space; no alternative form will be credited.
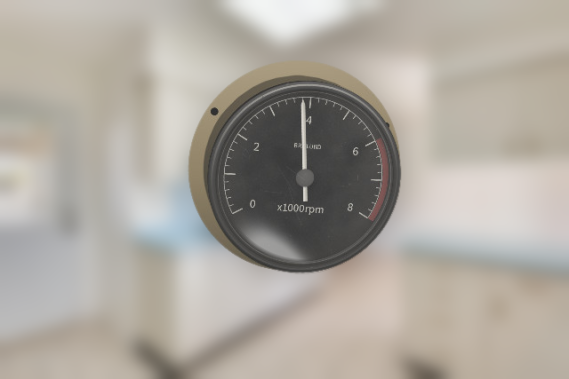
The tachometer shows 3800rpm
